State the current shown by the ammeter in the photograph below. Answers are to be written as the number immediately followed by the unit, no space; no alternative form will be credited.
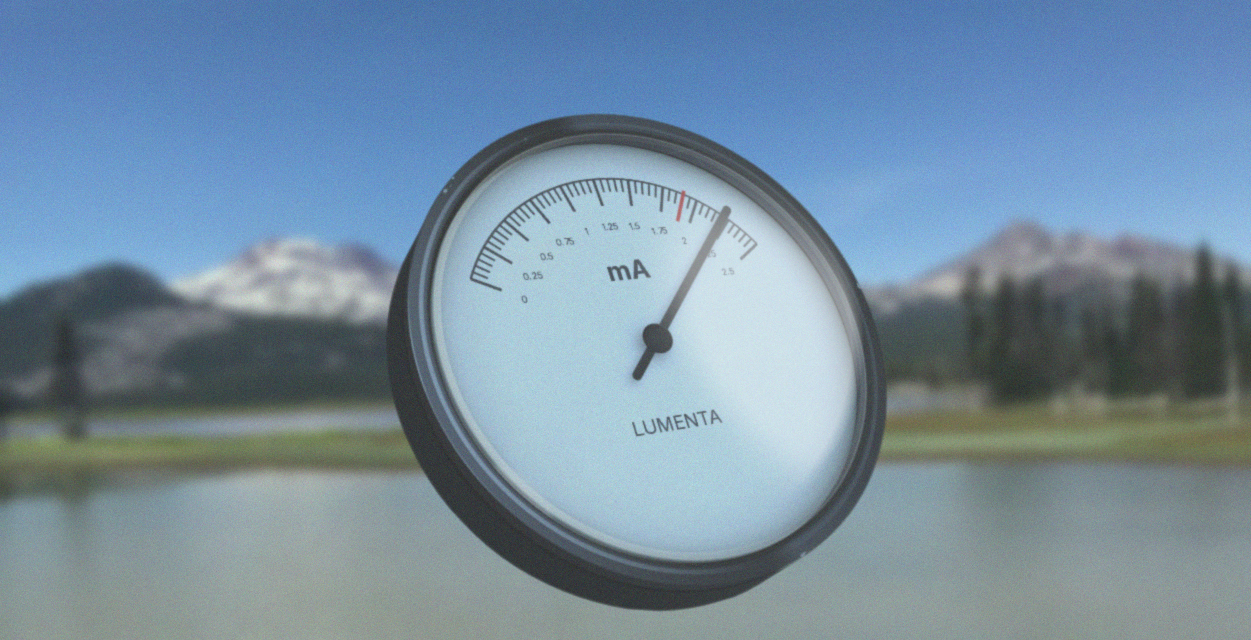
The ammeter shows 2.2mA
